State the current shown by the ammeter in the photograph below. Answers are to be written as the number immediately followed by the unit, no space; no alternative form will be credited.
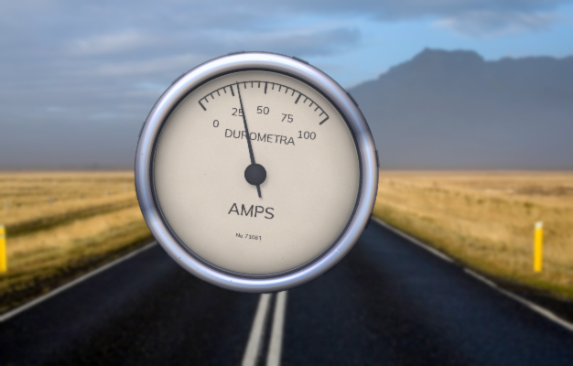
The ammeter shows 30A
